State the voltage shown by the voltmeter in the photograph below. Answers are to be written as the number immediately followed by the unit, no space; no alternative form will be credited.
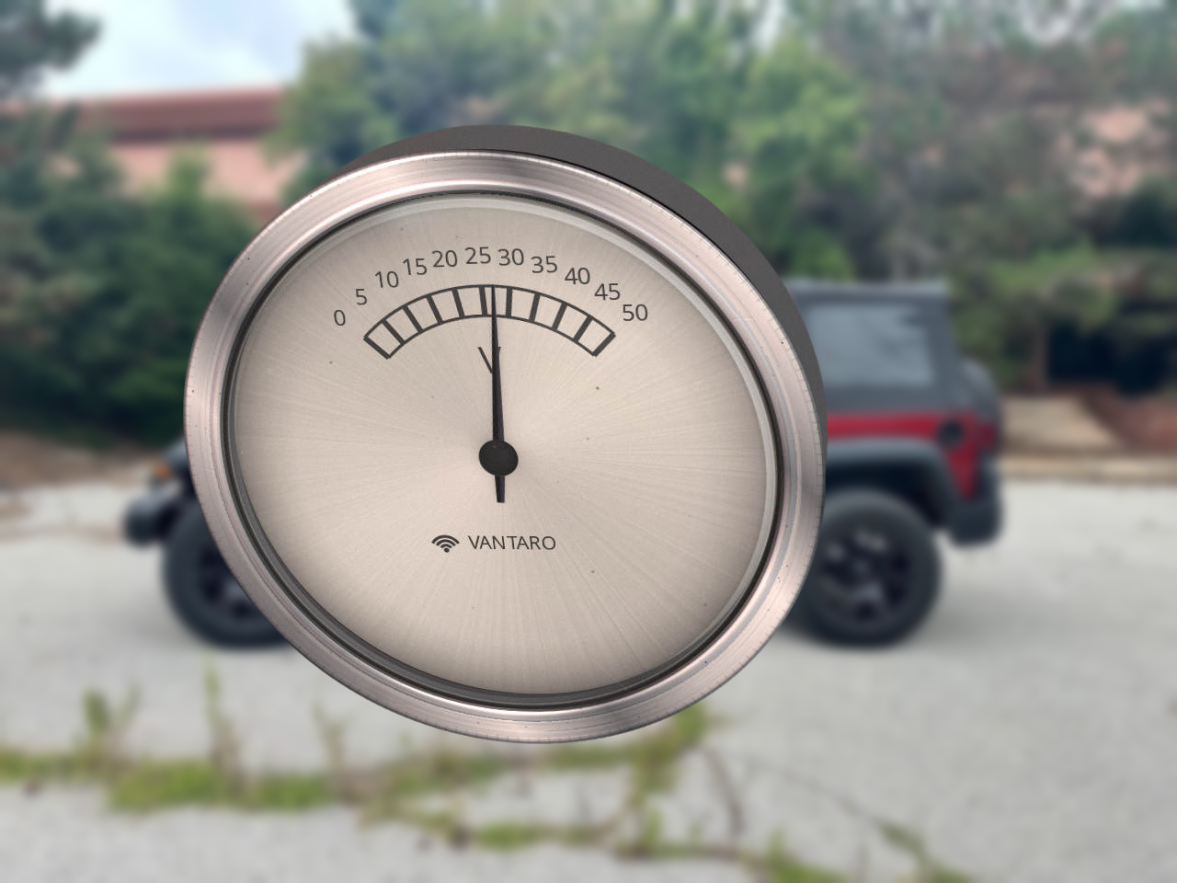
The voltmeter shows 27.5V
